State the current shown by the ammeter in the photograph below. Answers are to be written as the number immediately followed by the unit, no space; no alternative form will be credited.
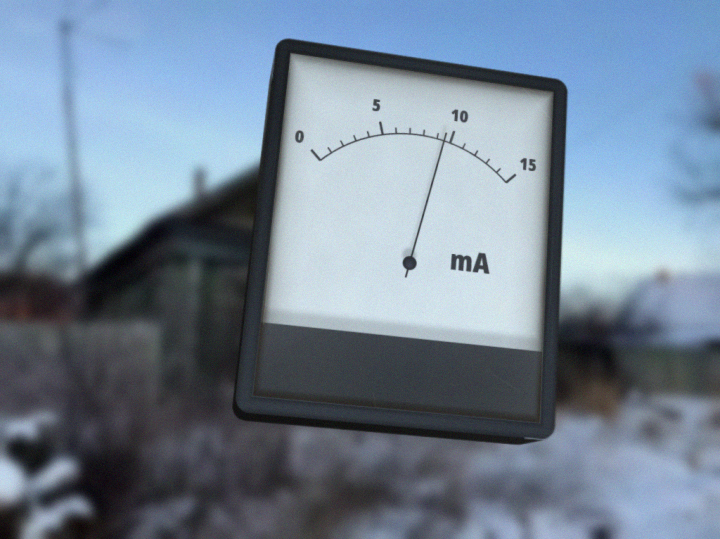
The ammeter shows 9.5mA
